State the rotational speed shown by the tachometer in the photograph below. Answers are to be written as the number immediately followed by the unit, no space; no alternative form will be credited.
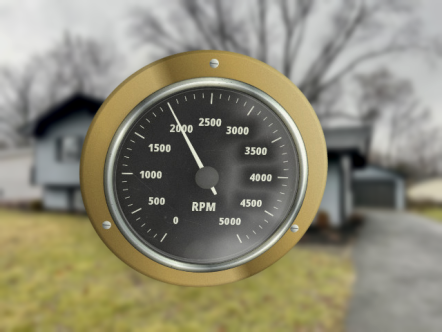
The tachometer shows 2000rpm
